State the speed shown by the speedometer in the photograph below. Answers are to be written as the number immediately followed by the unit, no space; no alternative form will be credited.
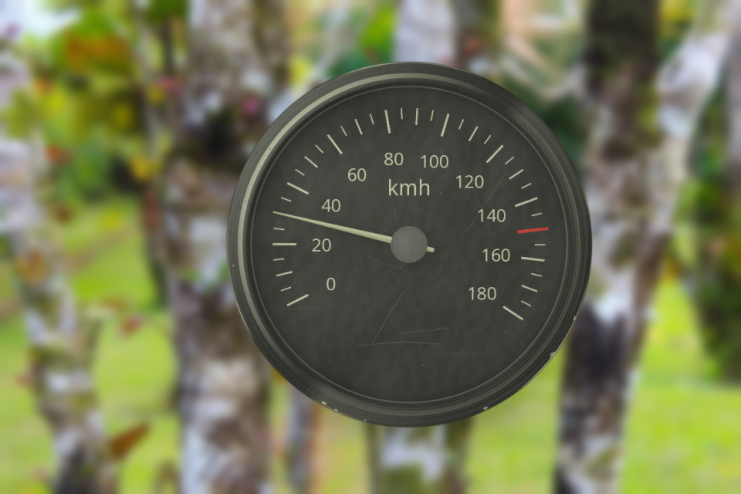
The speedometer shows 30km/h
